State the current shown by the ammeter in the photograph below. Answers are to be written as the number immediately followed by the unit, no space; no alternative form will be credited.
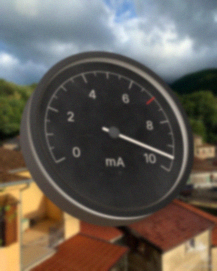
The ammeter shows 9.5mA
